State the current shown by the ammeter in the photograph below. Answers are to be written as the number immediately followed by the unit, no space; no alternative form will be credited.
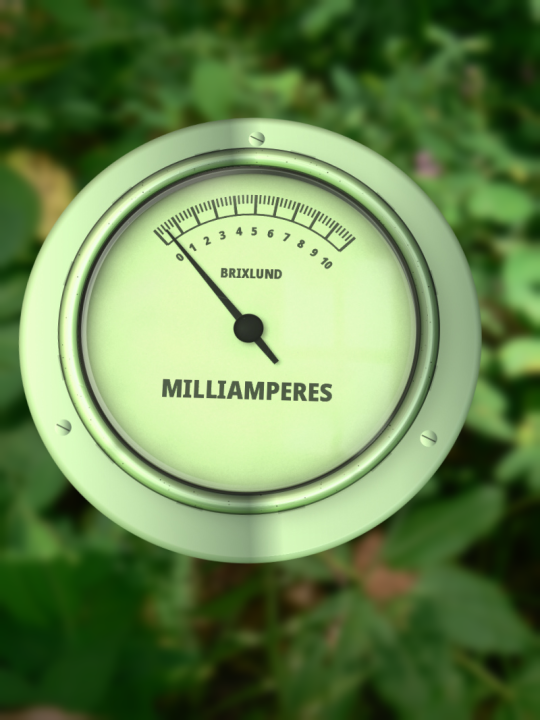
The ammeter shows 0.4mA
